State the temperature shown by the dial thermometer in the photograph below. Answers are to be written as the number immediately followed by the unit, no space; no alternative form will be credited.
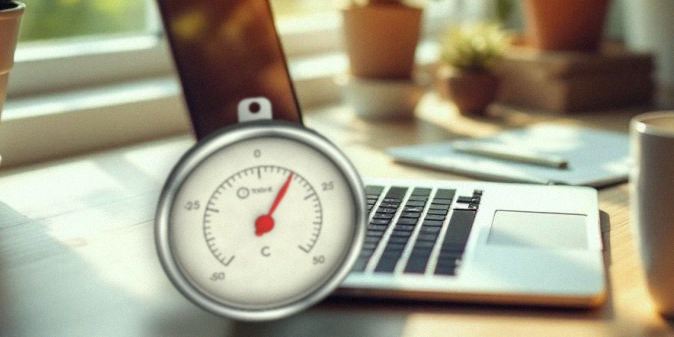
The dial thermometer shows 12.5°C
